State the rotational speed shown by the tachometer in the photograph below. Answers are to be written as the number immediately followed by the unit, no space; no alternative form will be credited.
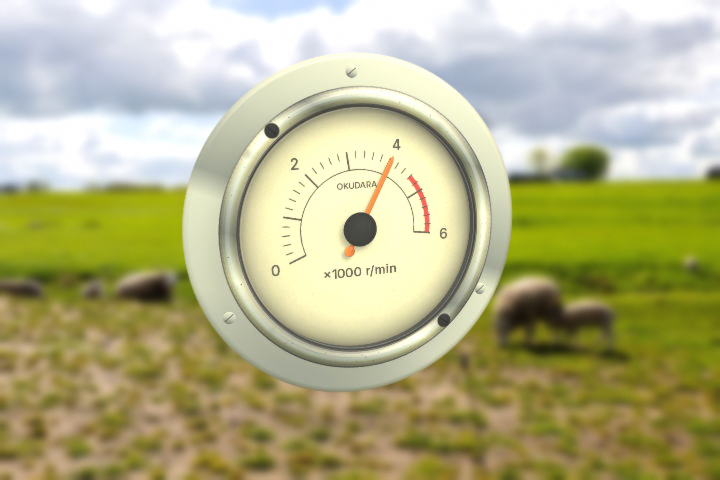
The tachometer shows 4000rpm
